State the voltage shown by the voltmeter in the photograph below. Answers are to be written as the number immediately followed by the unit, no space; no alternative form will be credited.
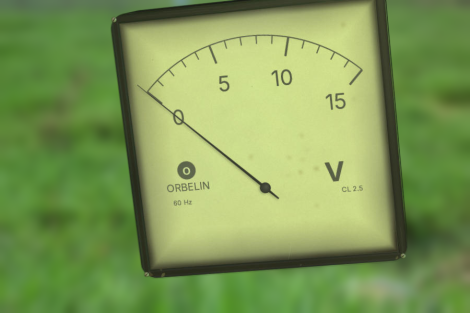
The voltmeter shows 0V
